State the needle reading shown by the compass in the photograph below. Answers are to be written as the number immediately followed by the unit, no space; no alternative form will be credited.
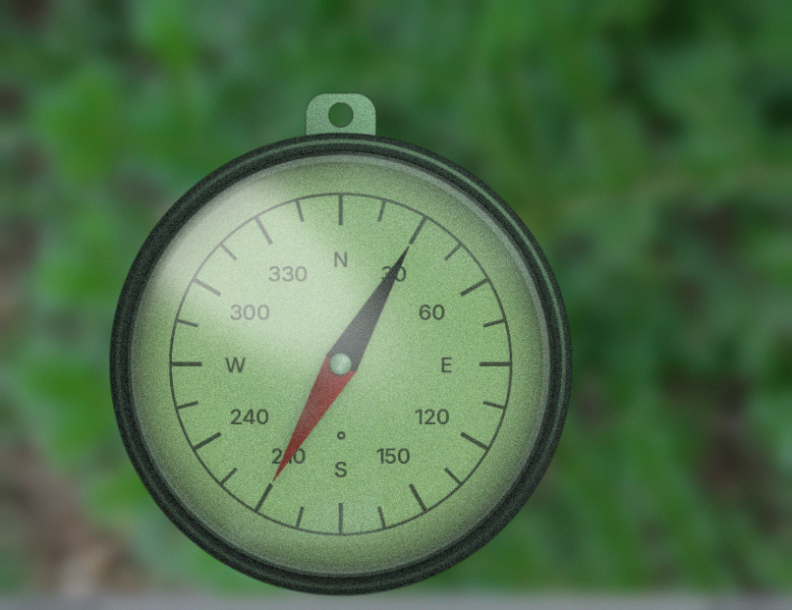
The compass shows 210°
